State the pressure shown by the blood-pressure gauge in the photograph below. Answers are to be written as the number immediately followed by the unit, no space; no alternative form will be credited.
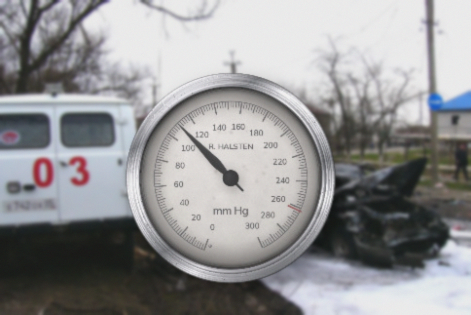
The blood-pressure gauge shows 110mmHg
